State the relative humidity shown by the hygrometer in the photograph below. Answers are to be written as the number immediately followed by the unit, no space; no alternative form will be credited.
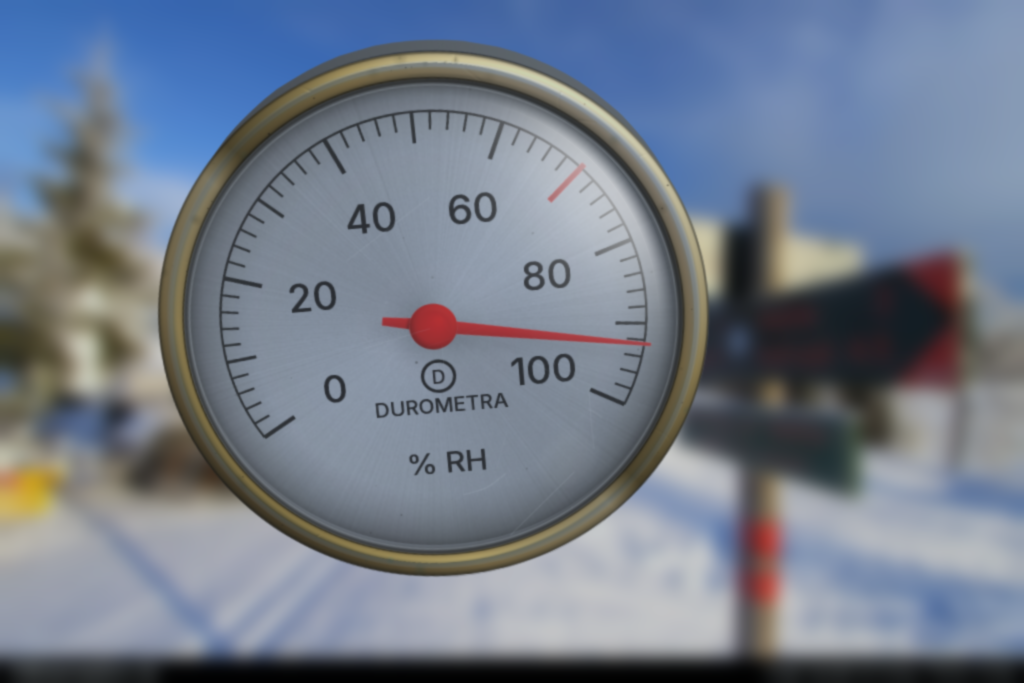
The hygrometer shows 92%
